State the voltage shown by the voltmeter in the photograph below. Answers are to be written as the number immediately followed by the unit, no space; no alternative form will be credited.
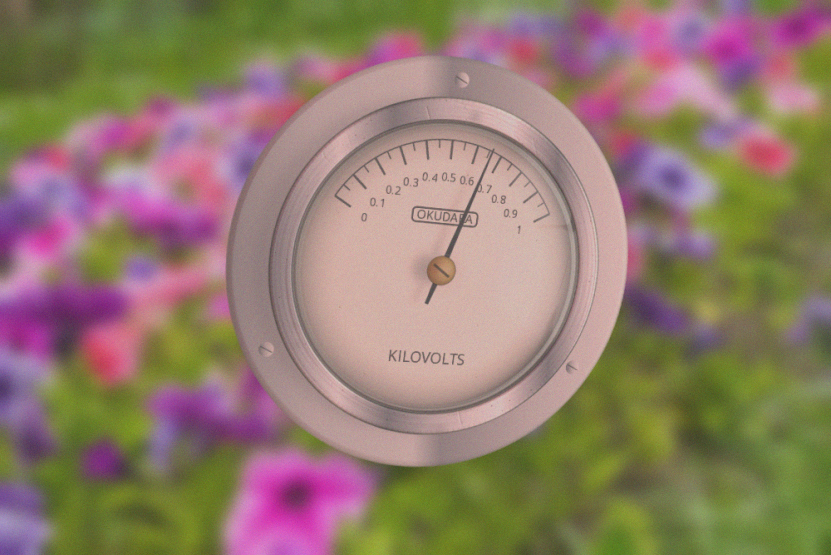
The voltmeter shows 0.65kV
